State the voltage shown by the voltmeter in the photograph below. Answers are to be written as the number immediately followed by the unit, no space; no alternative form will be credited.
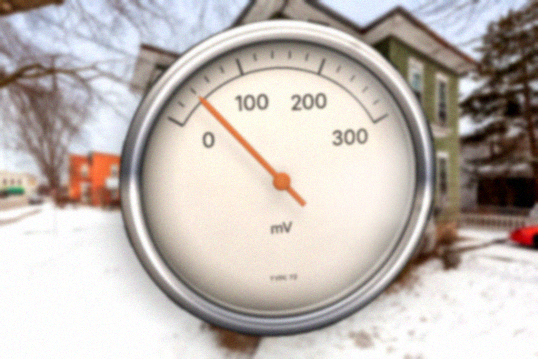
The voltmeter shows 40mV
